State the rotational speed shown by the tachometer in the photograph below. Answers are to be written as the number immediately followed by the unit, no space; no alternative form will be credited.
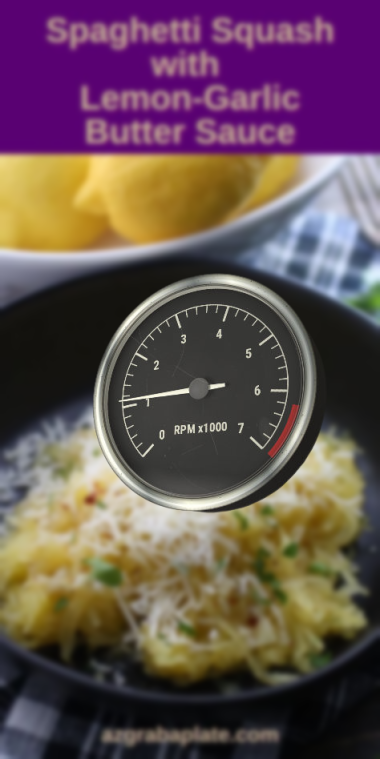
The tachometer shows 1100rpm
